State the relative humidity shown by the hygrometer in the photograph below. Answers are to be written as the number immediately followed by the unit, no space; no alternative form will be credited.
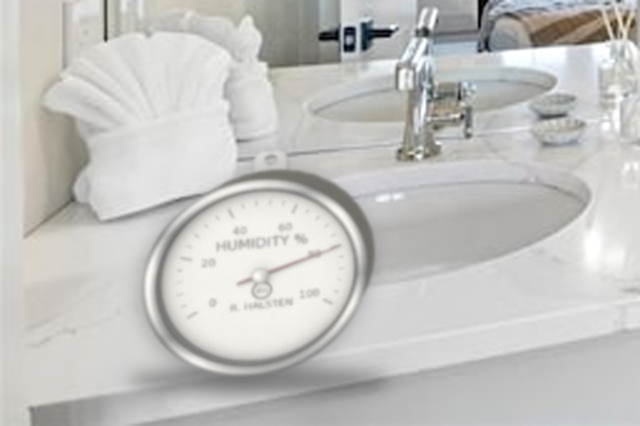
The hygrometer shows 80%
